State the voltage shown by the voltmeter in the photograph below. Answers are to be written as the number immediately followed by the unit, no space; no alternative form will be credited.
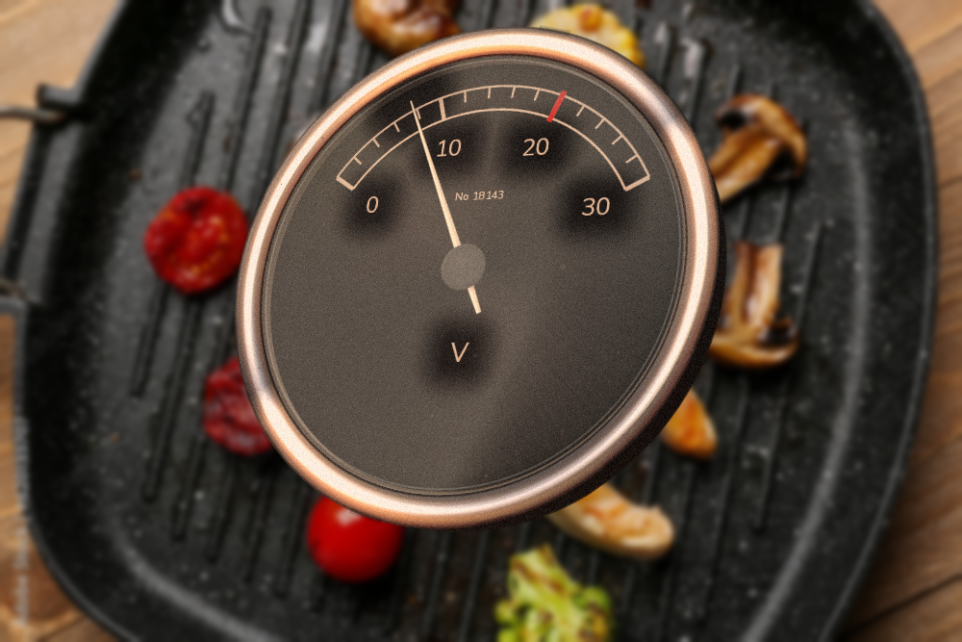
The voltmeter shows 8V
